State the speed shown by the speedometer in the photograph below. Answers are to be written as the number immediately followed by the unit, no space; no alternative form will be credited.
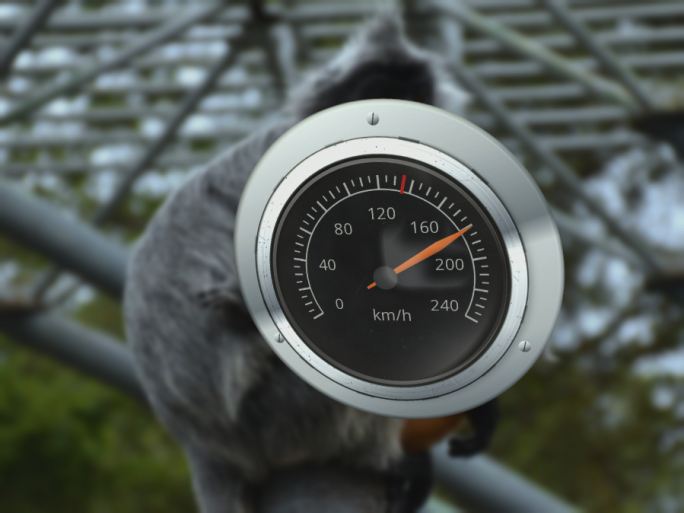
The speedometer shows 180km/h
